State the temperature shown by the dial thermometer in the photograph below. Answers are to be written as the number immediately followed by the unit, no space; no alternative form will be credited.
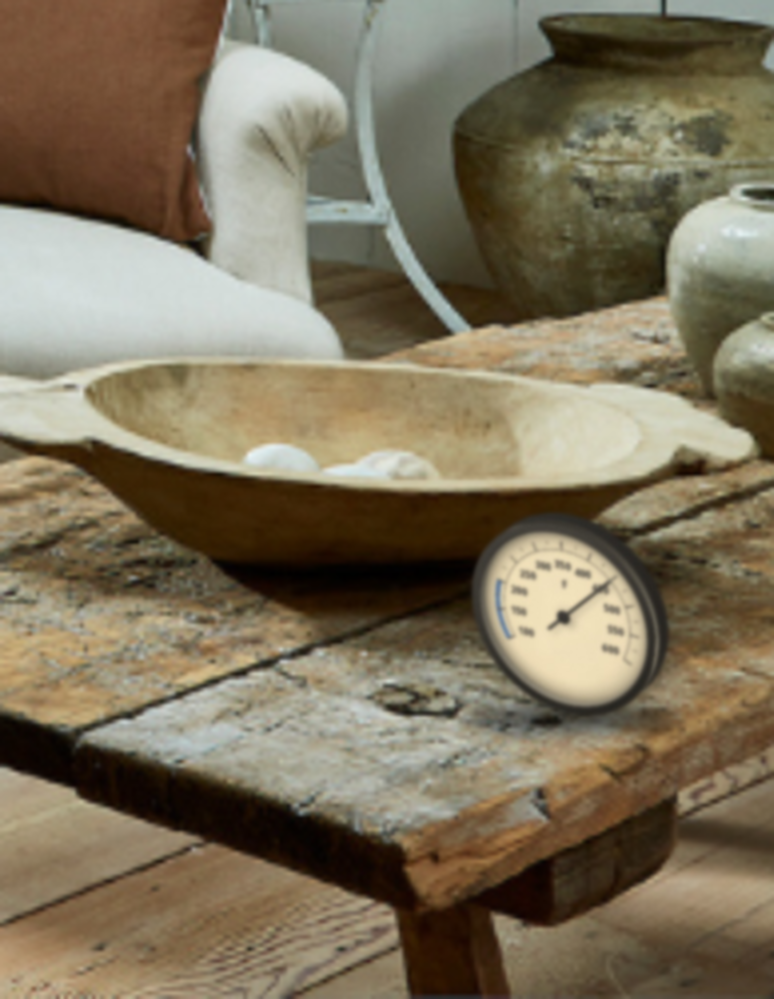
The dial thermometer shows 450°F
